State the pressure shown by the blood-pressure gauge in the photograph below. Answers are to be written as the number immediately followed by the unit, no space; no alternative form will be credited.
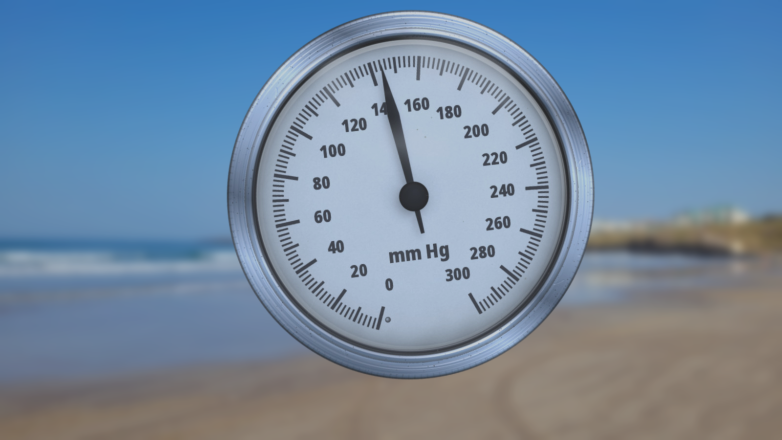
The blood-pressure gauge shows 144mmHg
